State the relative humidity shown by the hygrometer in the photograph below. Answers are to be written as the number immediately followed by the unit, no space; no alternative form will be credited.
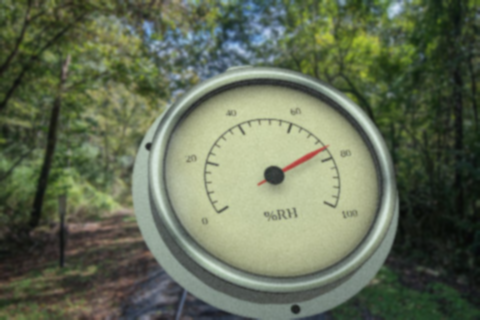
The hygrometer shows 76%
